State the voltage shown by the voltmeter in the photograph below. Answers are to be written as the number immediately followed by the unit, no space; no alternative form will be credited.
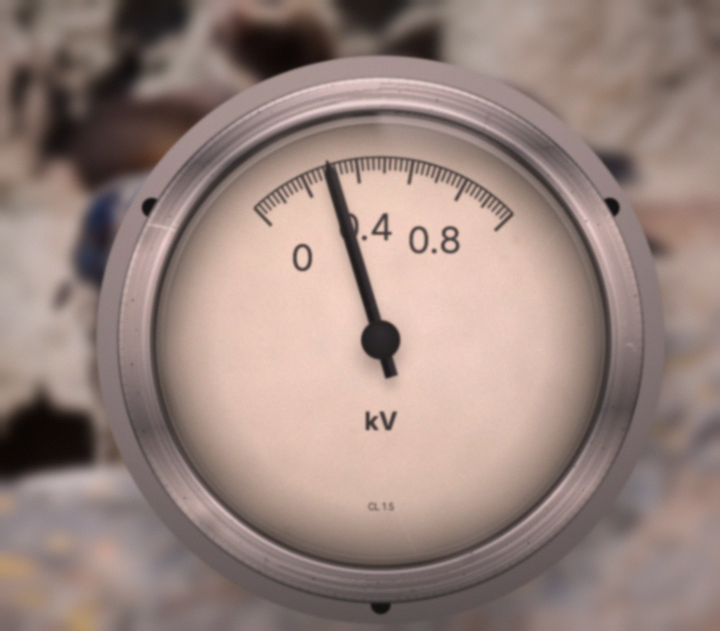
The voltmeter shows 0.3kV
